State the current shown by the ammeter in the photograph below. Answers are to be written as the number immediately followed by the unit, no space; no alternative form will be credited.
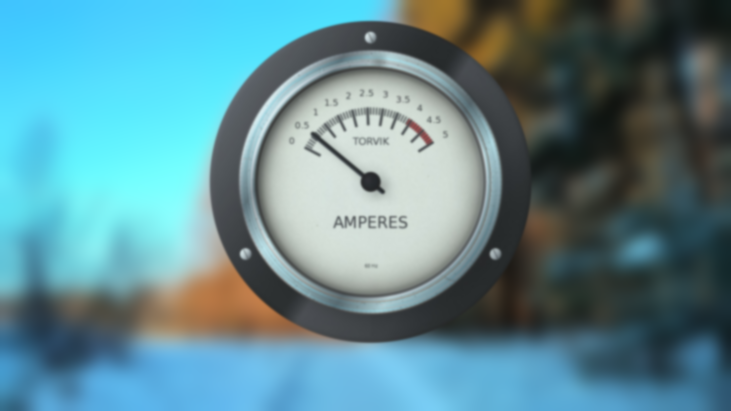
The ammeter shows 0.5A
